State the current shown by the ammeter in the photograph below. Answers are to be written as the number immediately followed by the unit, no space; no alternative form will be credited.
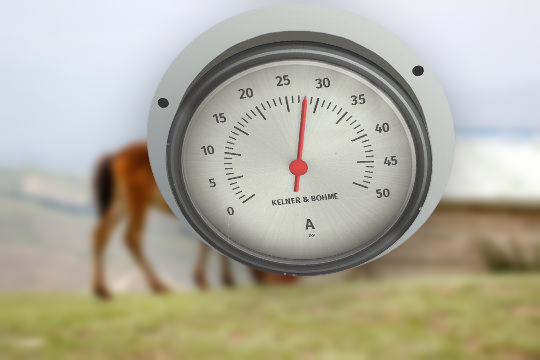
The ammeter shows 28A
